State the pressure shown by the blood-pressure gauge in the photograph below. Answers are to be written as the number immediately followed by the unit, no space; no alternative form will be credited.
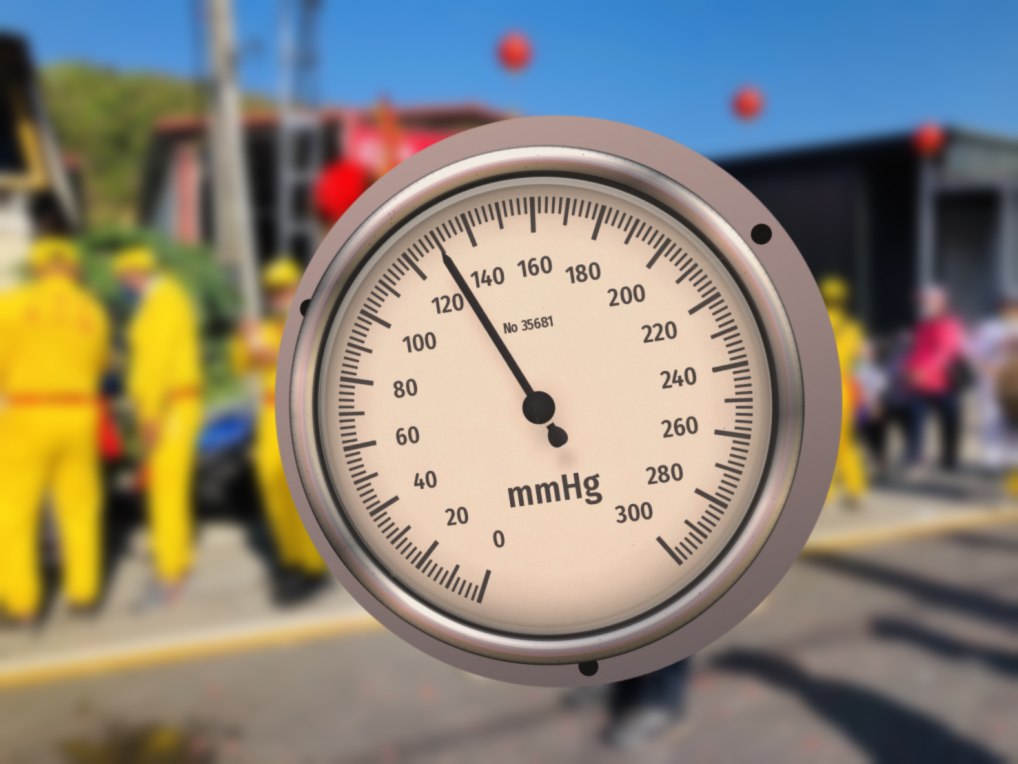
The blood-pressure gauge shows 130mmHg
